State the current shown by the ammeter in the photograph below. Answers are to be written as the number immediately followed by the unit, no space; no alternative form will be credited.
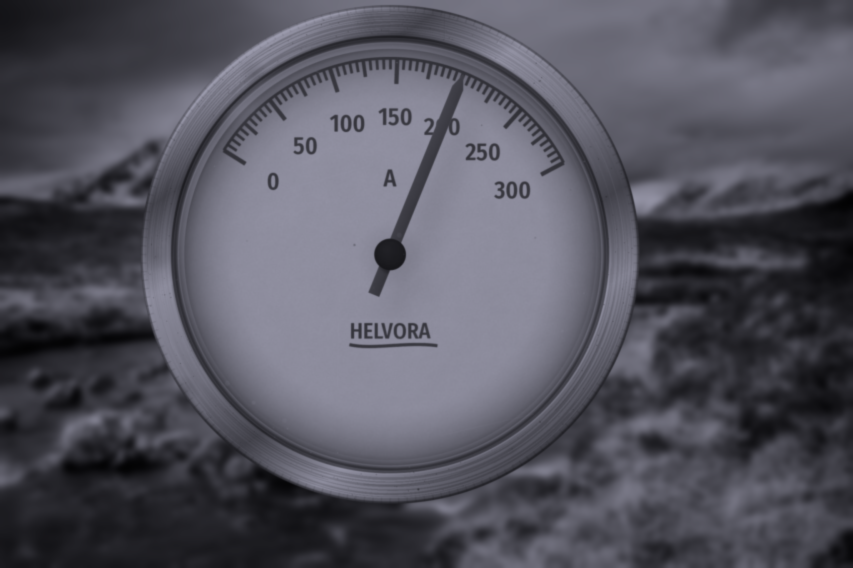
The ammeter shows 200A
